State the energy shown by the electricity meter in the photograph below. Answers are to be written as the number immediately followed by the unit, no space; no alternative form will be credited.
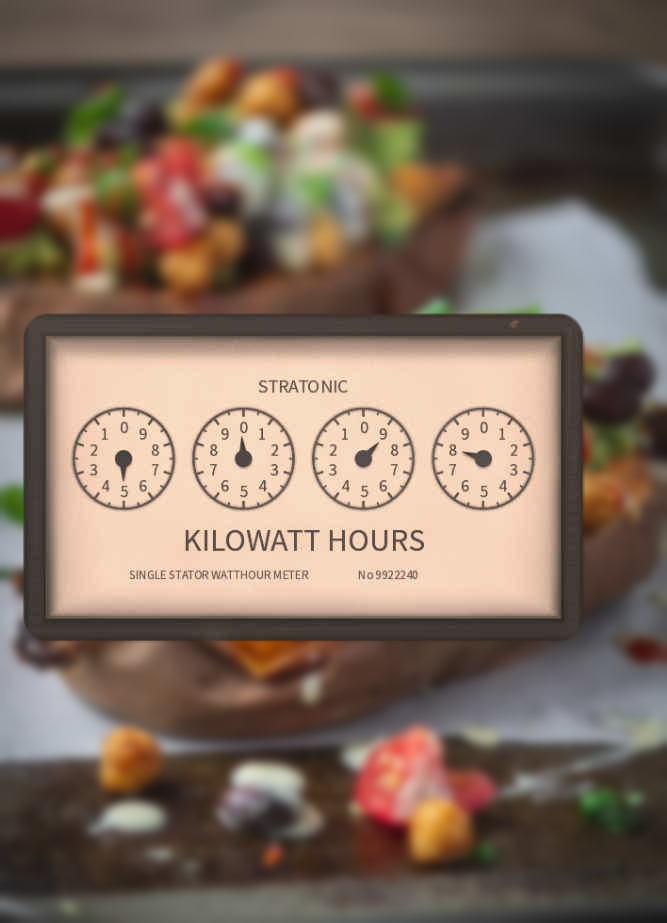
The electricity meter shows 4988kWh
